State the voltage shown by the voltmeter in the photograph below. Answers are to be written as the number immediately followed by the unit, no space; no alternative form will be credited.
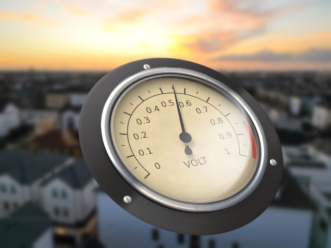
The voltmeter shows 0.55V
